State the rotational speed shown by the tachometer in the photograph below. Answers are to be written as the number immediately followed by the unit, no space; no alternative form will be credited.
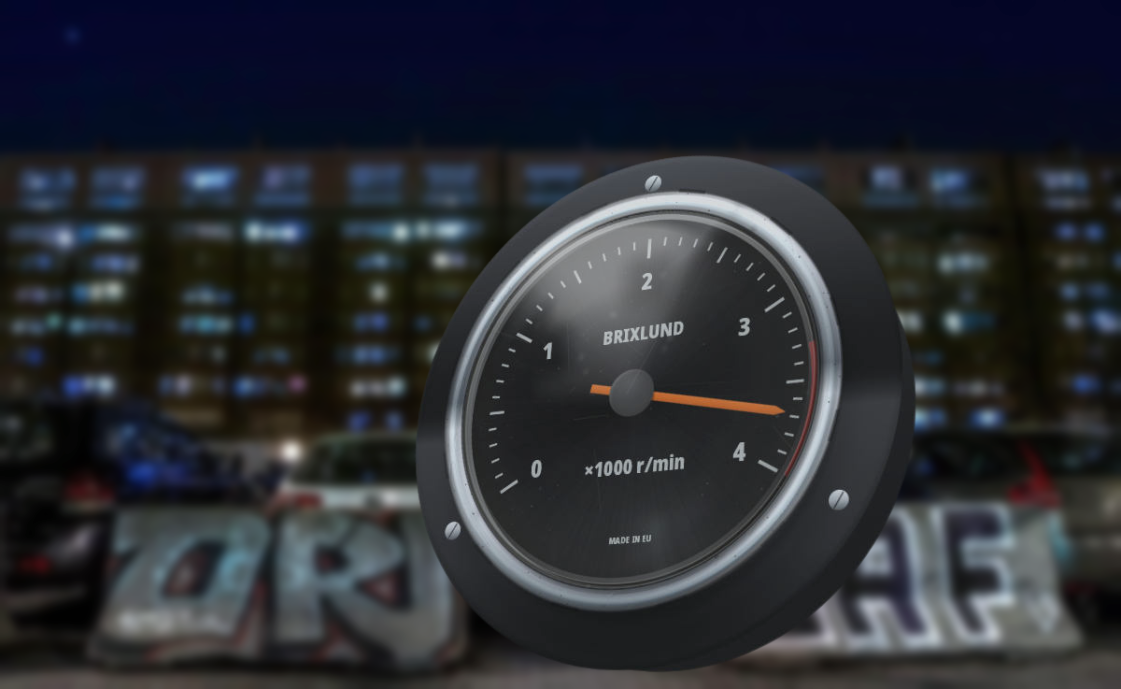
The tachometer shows 3700rpm
